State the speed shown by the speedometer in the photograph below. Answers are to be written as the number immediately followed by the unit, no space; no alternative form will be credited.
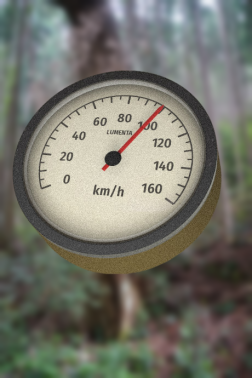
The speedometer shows 100km/h
